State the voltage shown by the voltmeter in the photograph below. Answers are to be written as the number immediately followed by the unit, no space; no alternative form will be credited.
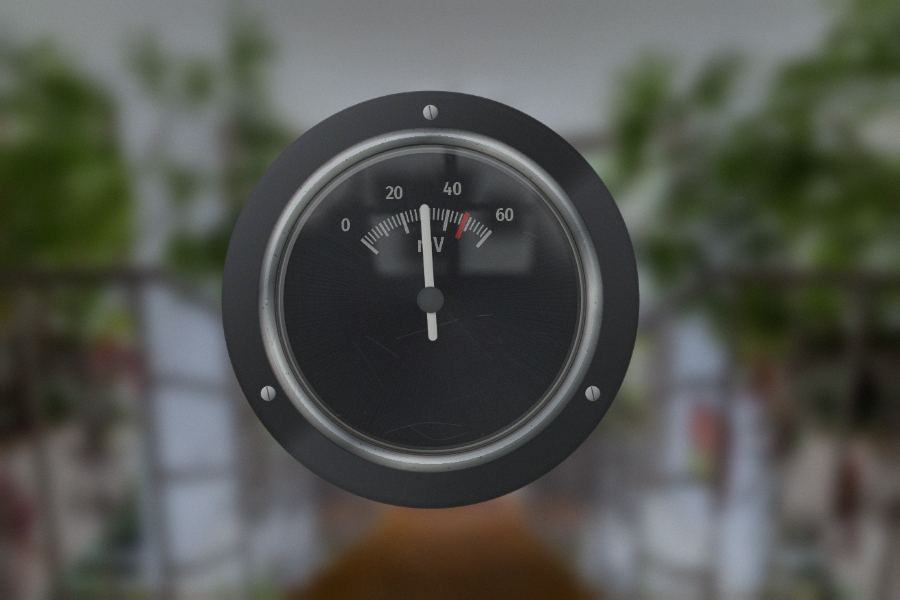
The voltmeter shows 30mV
